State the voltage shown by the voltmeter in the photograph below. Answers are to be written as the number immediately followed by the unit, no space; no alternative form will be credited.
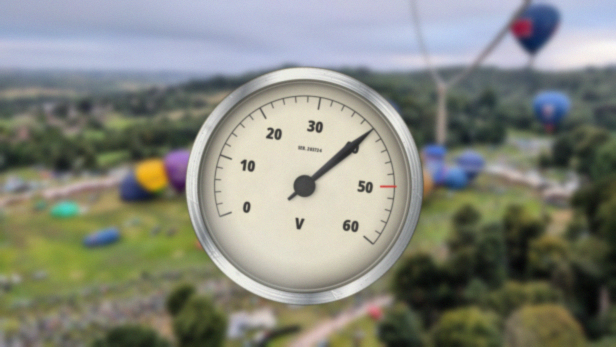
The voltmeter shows 40V
